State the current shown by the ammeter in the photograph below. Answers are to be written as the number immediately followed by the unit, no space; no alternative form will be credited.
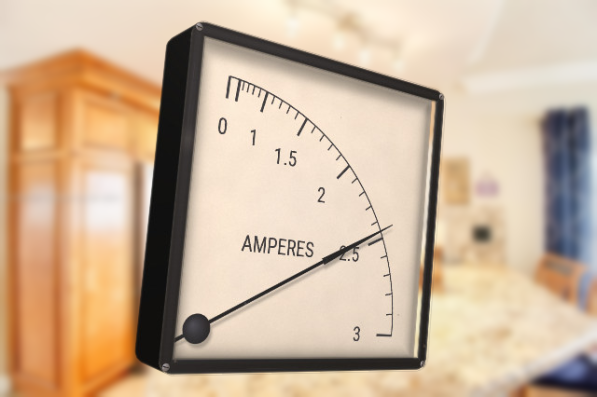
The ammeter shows 2.45A
